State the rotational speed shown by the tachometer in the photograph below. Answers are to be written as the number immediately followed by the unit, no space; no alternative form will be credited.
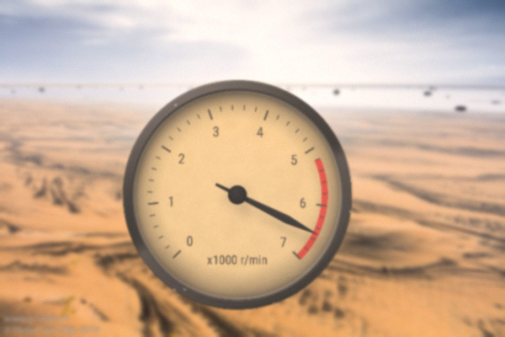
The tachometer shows 6500rpm
